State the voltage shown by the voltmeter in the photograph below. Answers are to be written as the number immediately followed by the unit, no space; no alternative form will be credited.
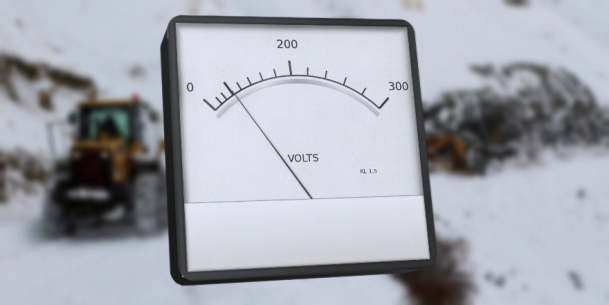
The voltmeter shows 100V
